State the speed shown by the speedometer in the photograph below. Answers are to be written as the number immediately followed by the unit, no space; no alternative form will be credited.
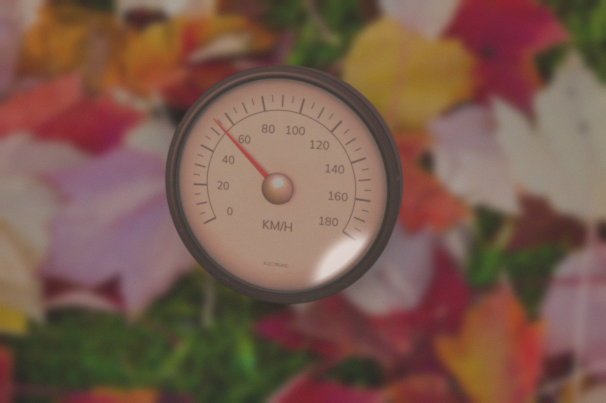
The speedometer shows 55km/h
